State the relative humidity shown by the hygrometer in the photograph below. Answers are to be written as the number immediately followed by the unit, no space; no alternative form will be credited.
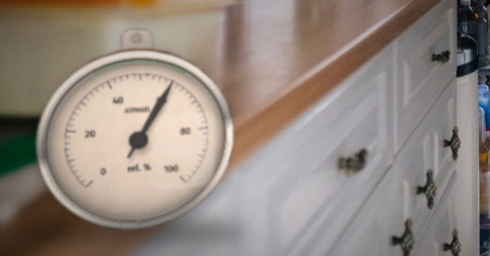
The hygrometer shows 60%
